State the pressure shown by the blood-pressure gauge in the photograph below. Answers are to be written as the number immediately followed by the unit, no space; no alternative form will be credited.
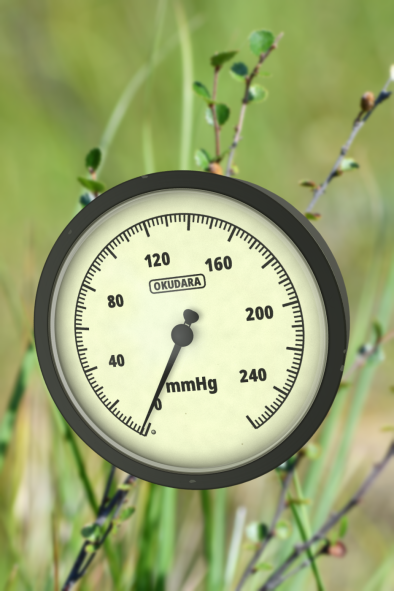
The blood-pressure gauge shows 2mmHg
